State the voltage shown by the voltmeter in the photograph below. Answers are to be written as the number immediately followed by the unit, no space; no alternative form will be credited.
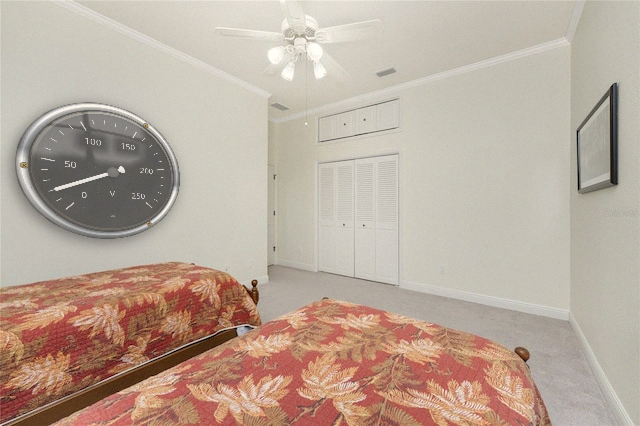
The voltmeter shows 20V
